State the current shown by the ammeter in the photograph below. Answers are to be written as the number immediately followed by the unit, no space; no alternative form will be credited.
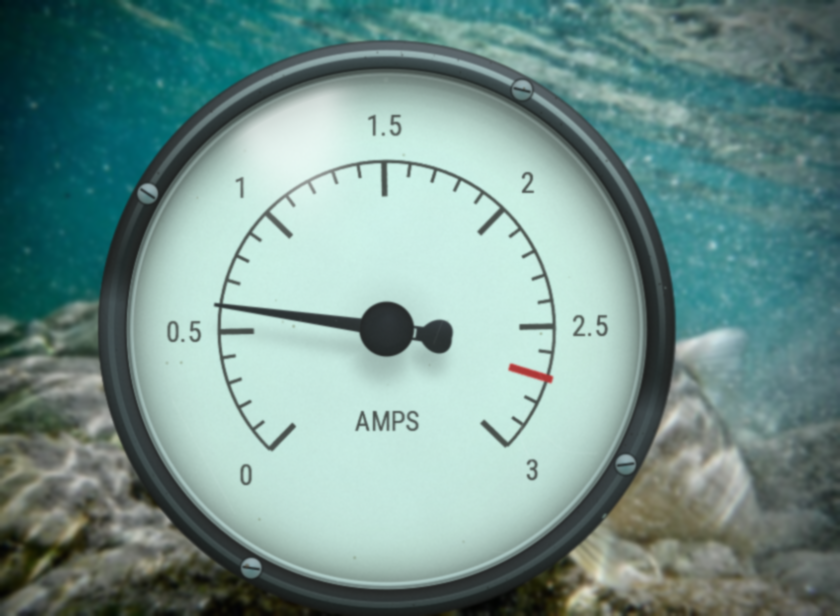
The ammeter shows 0.6A
